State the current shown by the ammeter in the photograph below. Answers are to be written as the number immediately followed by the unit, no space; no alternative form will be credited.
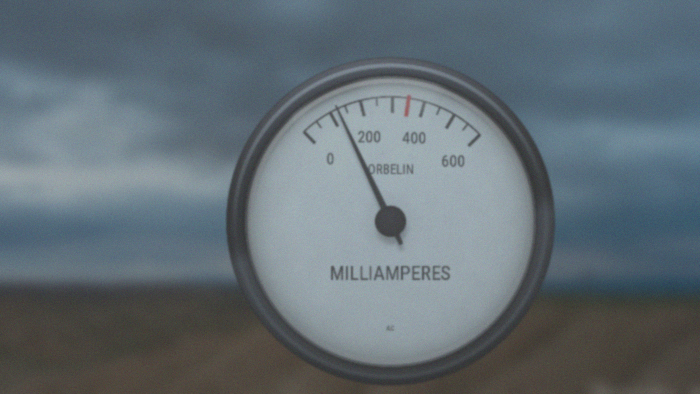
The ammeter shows 125mA
